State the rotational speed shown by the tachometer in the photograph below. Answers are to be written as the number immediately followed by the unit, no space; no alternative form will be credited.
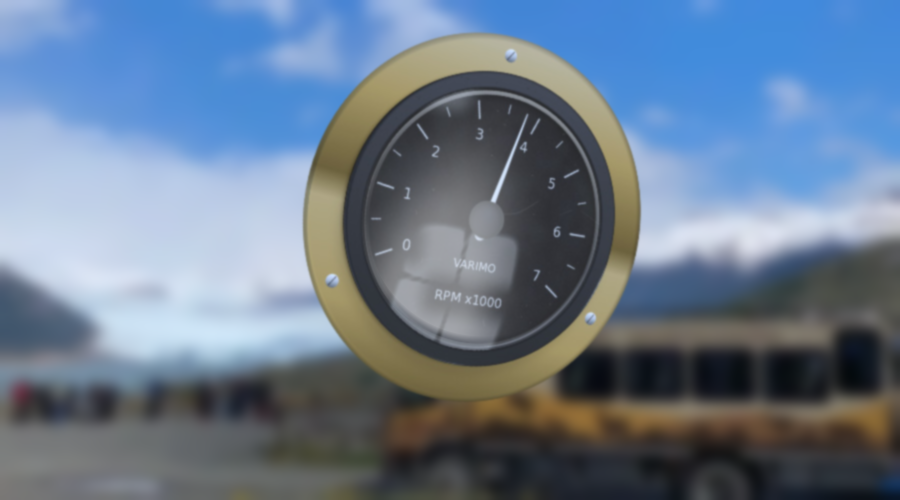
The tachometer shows 3750rpm
